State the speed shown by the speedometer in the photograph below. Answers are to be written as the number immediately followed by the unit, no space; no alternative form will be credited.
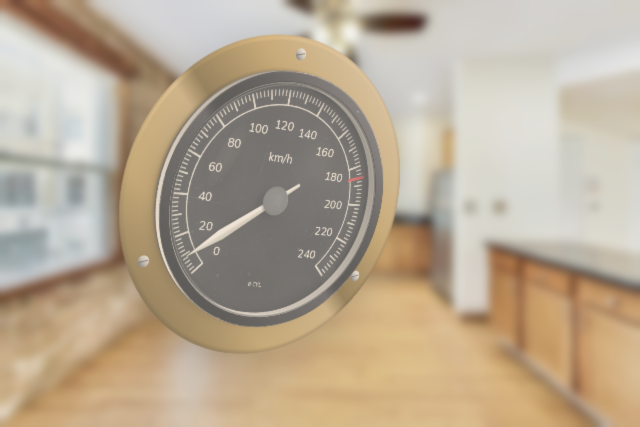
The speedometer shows 10km/h
